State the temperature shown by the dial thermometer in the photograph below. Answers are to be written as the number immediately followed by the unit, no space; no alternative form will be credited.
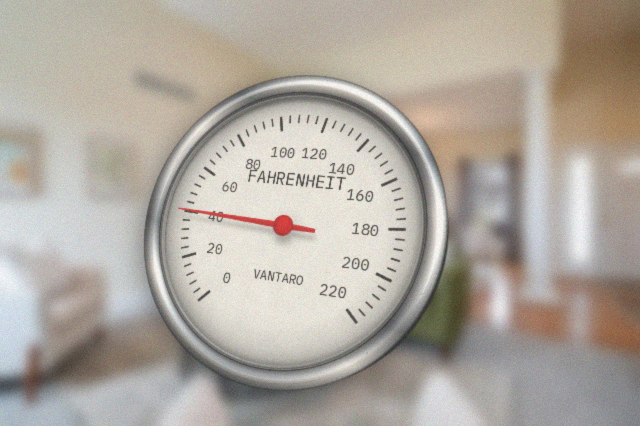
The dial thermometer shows 40°F
